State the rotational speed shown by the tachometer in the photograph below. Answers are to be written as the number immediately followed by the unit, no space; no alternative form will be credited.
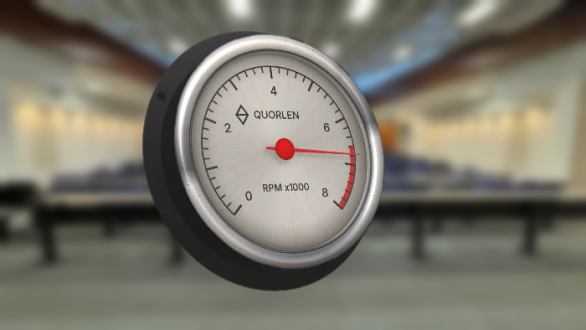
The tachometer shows 6800rpm
